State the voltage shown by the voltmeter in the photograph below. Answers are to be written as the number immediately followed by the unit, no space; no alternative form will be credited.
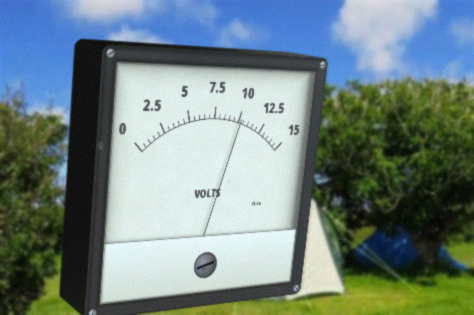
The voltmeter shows 10V
